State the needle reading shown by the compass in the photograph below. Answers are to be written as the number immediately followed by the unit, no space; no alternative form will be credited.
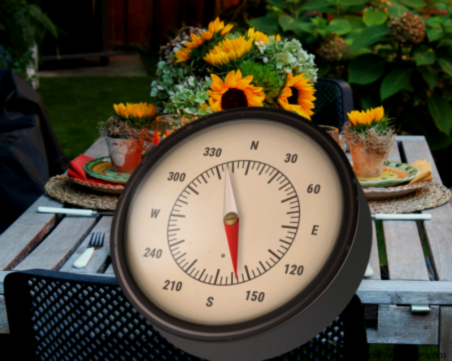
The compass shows 160°
